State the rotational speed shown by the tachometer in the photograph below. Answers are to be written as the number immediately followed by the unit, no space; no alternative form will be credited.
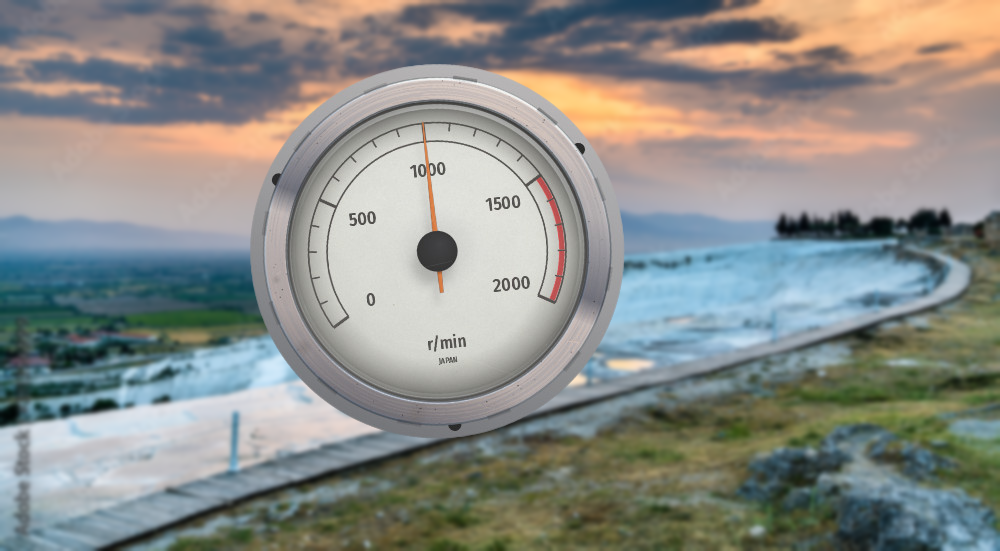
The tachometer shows 1000rpm
